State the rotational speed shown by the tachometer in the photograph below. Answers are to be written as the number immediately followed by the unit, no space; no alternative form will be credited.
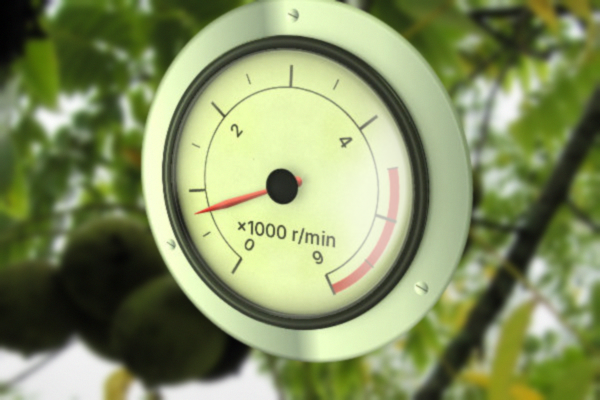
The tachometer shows 750rpm
